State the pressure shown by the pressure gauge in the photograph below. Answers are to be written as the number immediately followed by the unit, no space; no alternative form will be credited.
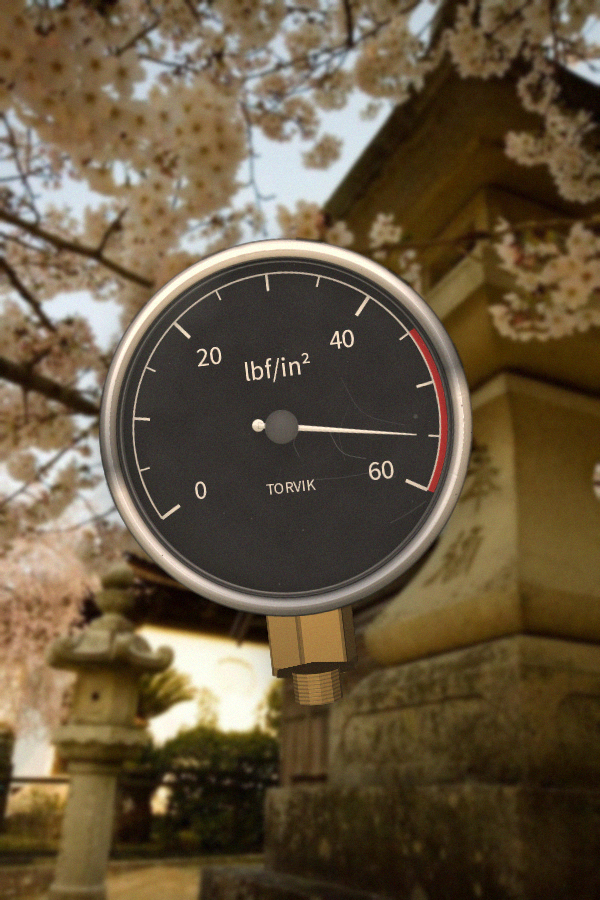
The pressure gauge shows 55psi
